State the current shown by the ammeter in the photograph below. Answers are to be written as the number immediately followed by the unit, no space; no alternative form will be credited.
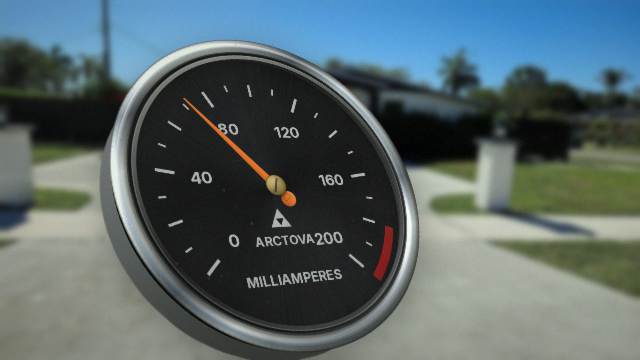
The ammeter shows 70mA
